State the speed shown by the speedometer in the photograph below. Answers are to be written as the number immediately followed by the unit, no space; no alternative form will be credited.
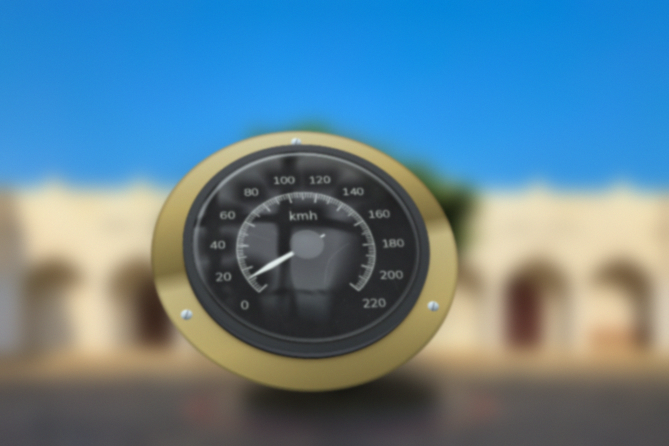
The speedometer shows 10km/h
